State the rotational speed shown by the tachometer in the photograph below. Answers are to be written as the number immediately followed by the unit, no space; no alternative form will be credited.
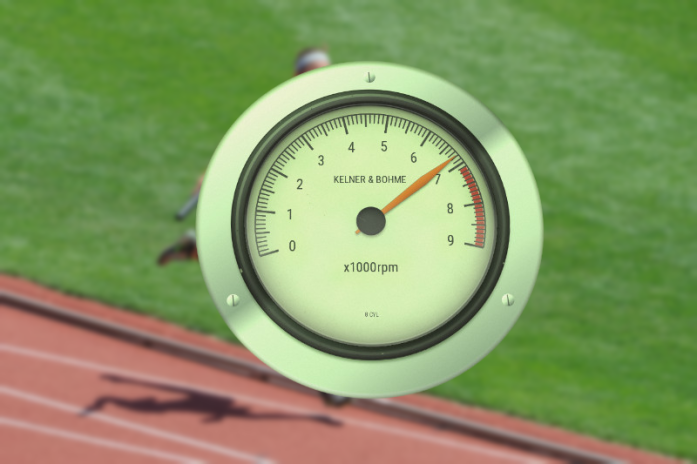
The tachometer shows 6800rpm
